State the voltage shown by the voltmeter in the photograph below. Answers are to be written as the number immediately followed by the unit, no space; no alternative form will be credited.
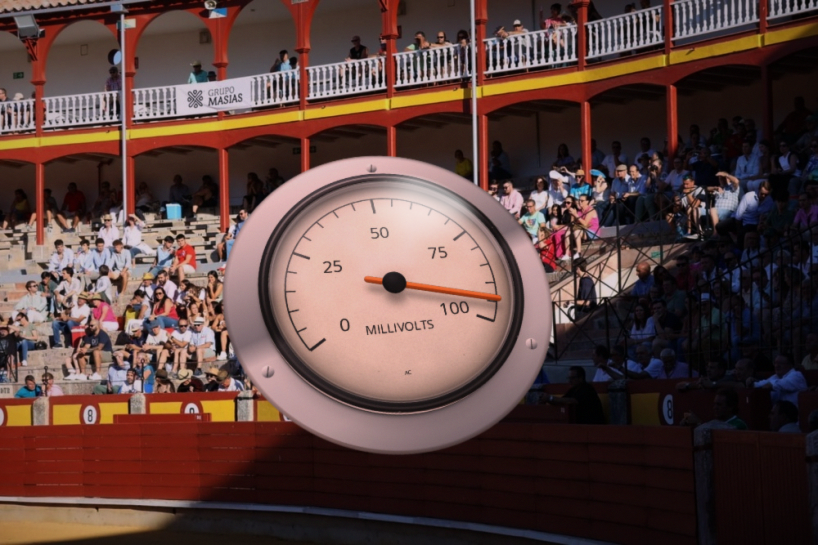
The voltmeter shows 95mV
